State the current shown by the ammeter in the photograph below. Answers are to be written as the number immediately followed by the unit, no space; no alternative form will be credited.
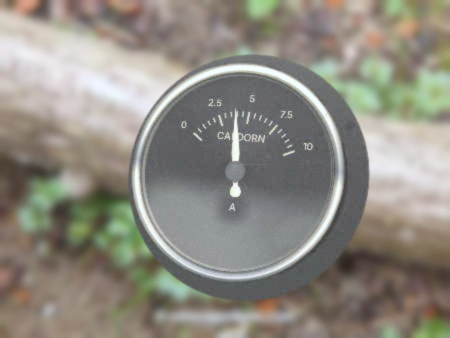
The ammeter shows 4A
